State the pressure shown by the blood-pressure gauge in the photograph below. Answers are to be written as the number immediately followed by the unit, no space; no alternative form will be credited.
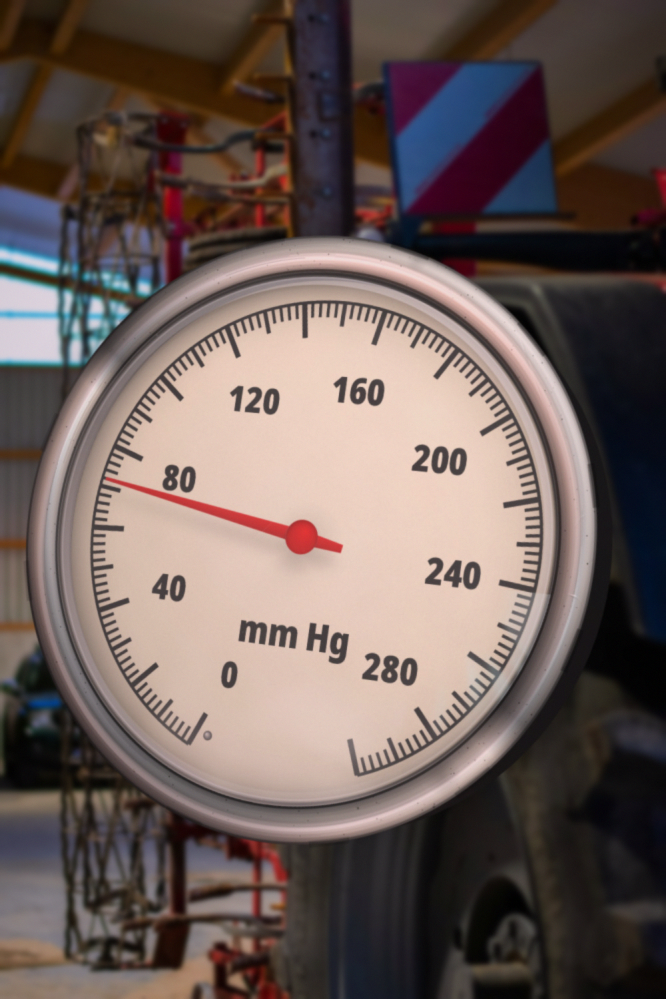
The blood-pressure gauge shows 72mmHg
